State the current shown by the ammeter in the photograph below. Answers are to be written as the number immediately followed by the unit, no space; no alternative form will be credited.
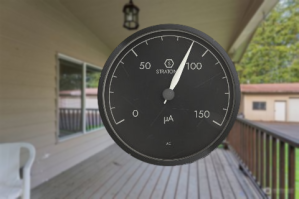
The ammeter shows 90µA
